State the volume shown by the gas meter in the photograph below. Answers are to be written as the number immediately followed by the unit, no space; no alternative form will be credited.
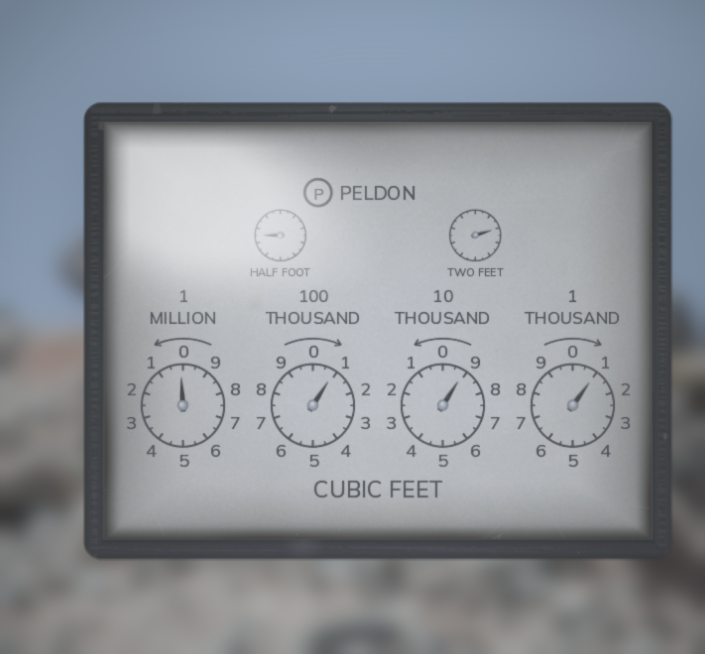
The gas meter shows 9100ft³
